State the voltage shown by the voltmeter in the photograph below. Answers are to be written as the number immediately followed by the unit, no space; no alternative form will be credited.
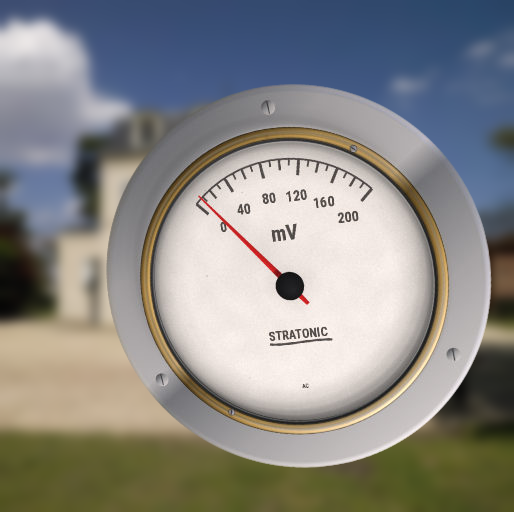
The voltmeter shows 10mV
